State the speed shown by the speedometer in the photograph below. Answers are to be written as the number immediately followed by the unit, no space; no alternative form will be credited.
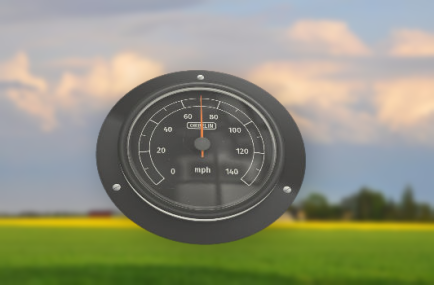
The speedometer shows 70mph
